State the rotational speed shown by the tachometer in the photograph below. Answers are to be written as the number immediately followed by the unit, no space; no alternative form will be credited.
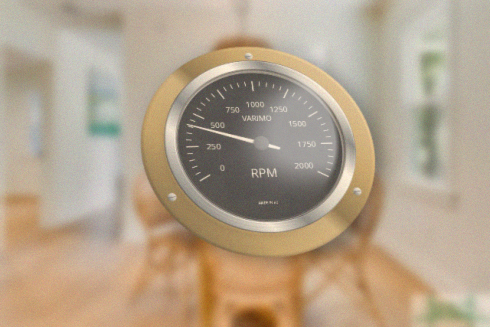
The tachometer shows 400rpm
